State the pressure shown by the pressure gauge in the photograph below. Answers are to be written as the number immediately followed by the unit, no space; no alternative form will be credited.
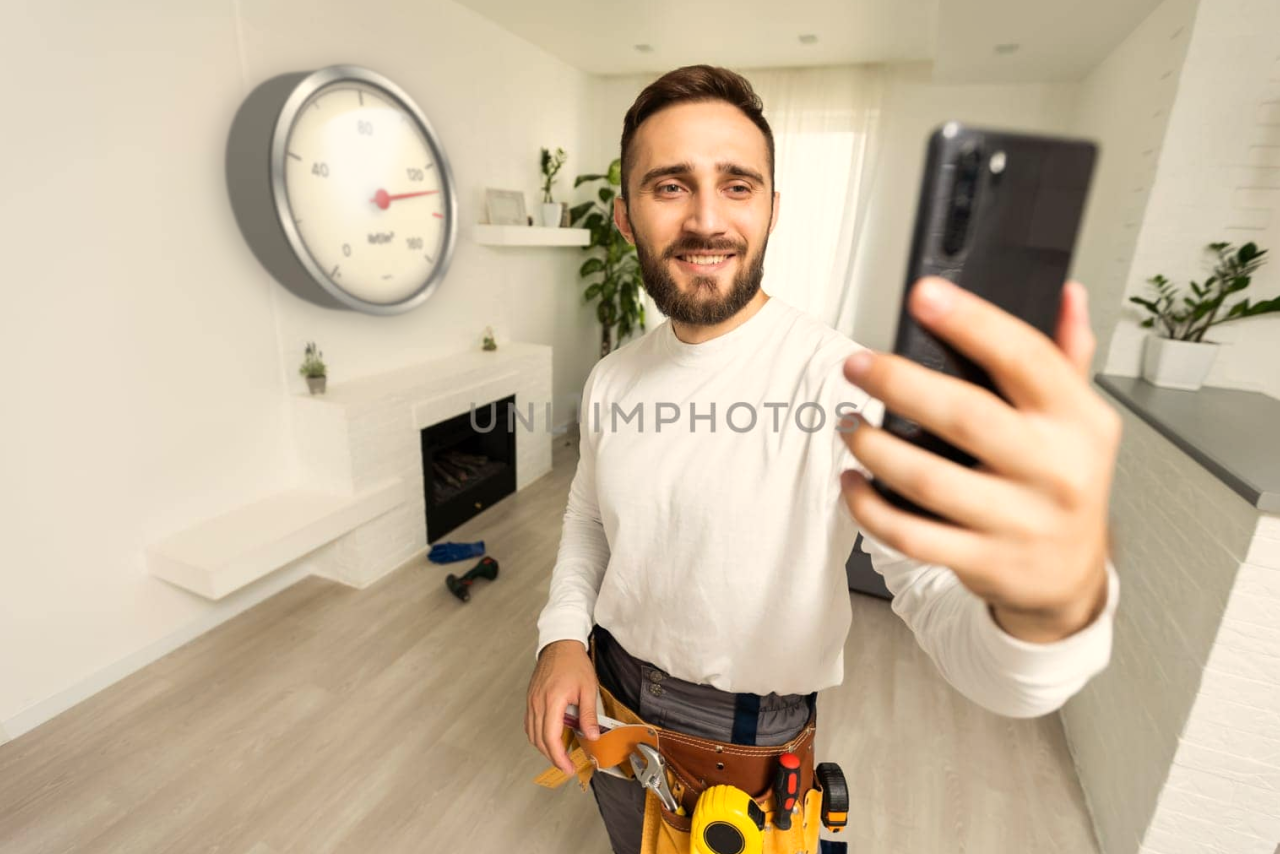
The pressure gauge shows 130psi
